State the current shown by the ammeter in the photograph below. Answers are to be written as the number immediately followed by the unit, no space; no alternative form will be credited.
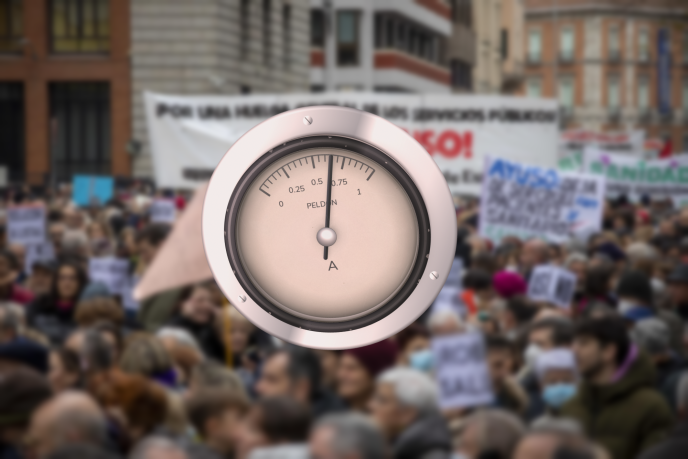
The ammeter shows 0.65A
